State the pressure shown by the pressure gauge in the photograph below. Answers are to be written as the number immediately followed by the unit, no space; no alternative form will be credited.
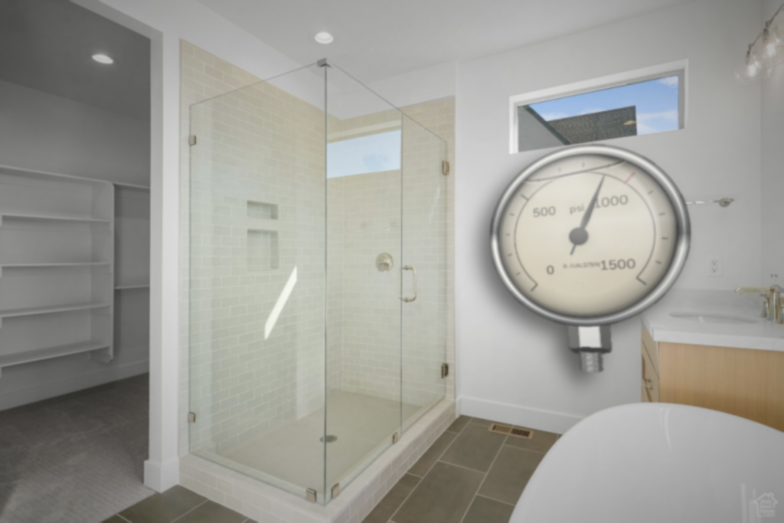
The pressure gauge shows 900psi
